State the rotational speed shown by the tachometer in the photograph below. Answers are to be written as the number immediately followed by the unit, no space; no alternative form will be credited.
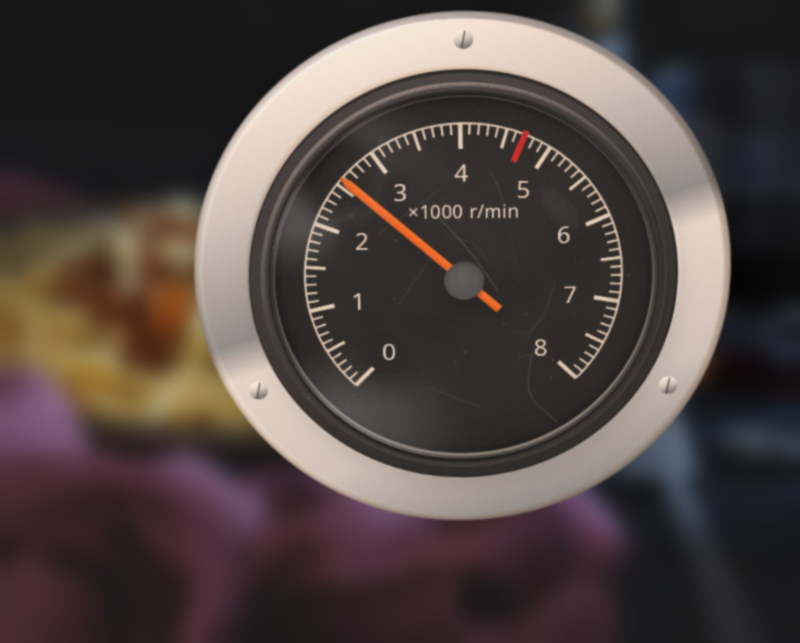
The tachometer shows 2600rpm
